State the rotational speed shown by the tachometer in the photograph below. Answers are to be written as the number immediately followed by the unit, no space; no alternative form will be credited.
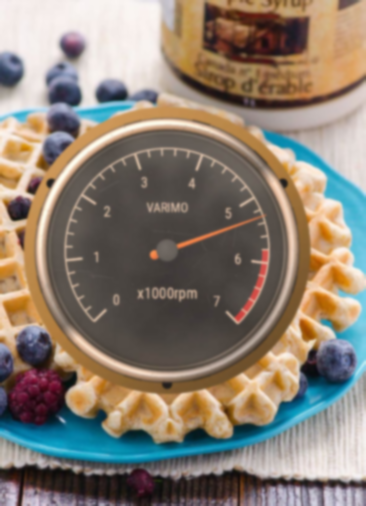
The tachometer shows 5300rpm
